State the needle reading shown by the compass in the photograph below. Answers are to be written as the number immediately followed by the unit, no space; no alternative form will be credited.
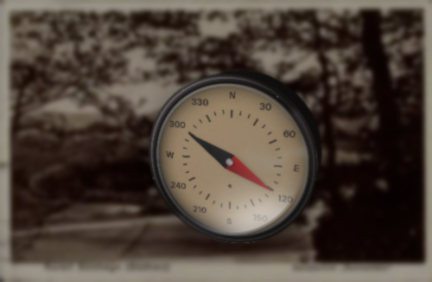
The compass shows 120°
